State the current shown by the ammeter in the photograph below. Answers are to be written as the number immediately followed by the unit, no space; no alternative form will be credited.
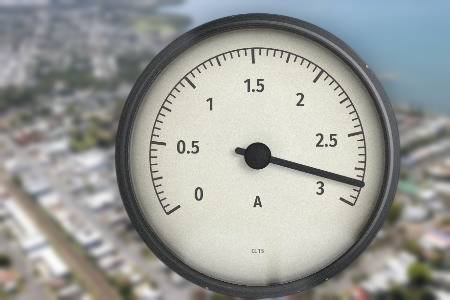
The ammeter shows 2.85A
